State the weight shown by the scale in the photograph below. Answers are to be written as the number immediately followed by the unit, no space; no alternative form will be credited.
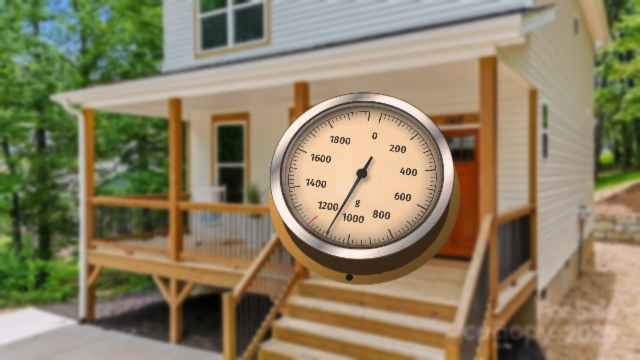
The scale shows 1100g
